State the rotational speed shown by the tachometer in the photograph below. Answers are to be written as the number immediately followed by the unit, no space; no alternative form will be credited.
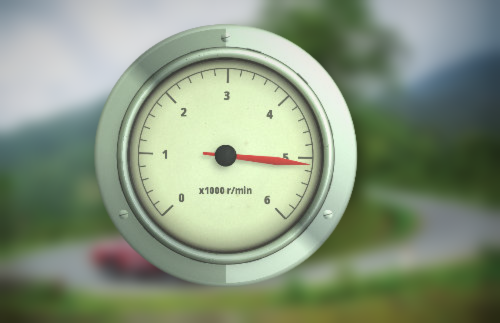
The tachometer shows 5100rpm
